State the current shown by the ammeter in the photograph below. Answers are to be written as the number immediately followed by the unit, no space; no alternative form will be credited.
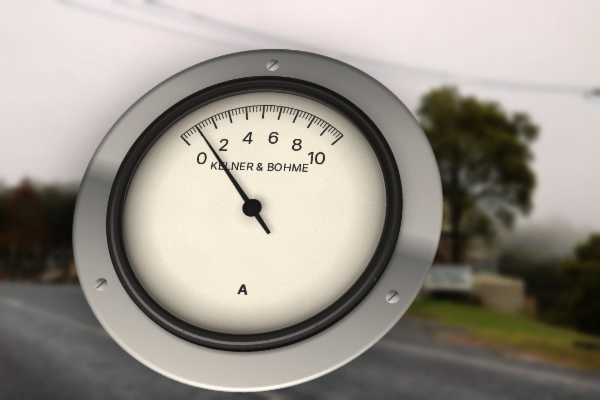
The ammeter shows 1A
